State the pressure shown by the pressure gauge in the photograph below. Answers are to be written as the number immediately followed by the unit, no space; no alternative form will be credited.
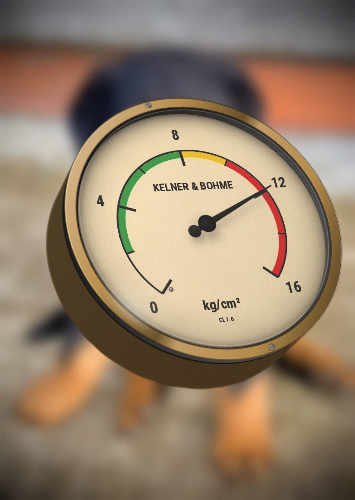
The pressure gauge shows 12kg/cm²
